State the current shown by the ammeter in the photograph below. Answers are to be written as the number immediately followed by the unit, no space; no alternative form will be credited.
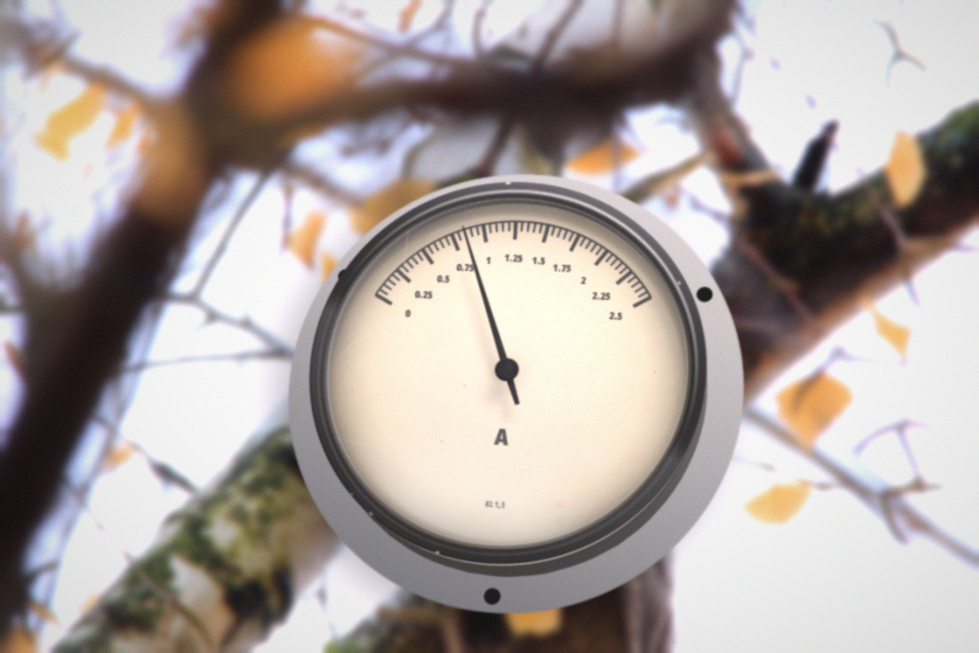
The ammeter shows 0.85A
